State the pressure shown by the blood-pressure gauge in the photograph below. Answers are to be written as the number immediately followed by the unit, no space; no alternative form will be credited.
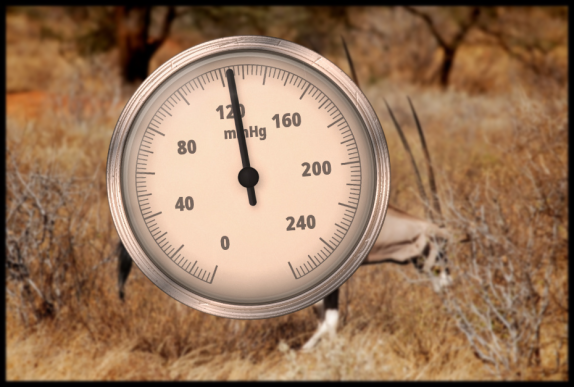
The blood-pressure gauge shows 124mmHg
